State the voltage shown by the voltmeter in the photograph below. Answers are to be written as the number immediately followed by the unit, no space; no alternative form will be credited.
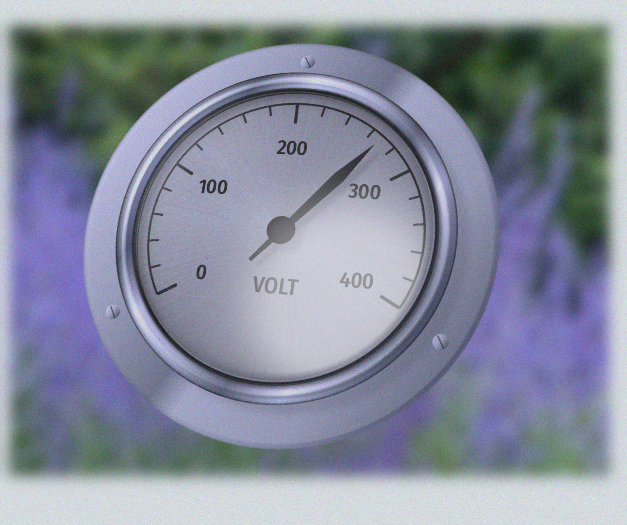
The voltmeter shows 270V
